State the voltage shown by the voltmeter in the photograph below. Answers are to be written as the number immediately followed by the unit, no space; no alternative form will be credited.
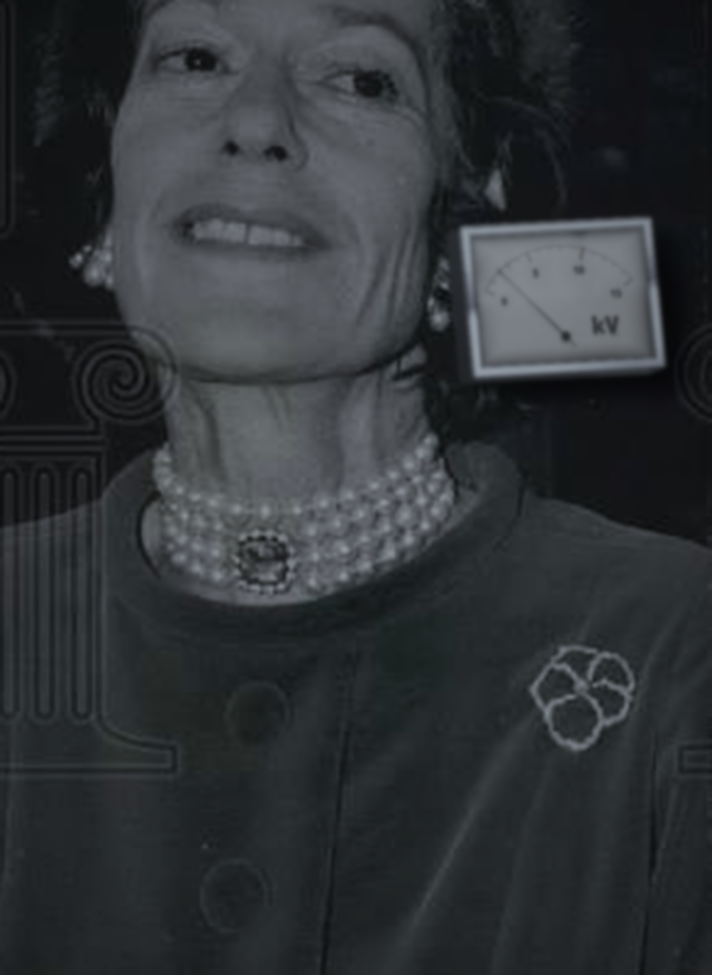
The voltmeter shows 2kV
